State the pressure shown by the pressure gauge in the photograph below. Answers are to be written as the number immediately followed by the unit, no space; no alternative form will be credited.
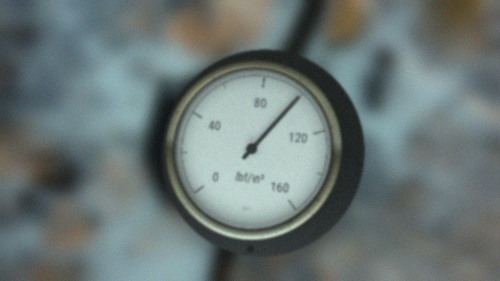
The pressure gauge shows 100psi
